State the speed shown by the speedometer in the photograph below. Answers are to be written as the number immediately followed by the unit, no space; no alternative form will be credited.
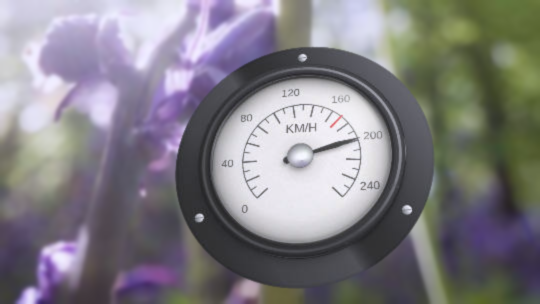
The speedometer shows 200km/h
